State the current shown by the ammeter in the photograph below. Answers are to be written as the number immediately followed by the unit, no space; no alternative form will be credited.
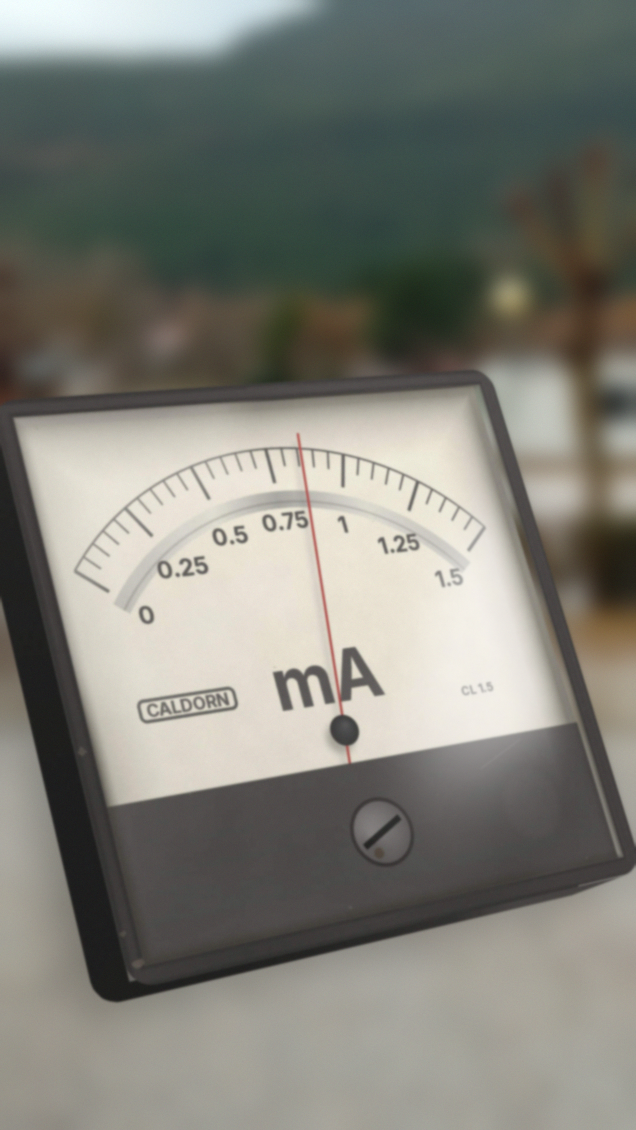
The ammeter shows 0.85mA
